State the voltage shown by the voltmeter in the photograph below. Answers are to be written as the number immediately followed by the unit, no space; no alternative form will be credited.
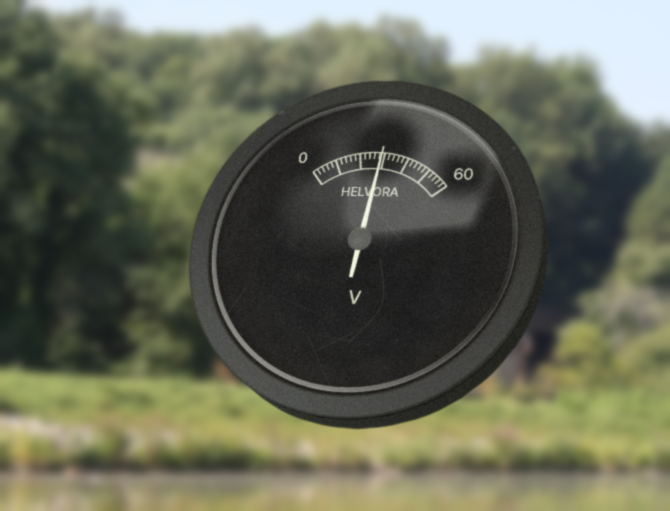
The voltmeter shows 30V
